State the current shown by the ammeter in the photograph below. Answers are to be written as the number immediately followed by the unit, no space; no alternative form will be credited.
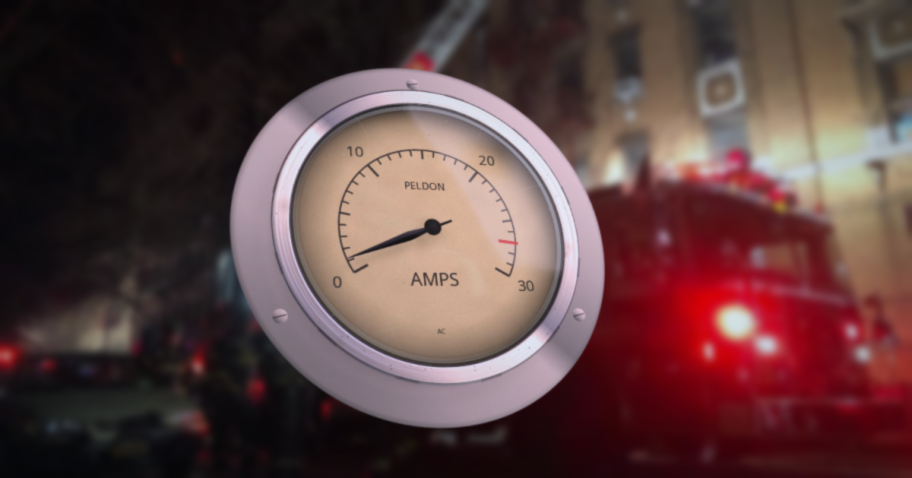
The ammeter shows 1A
